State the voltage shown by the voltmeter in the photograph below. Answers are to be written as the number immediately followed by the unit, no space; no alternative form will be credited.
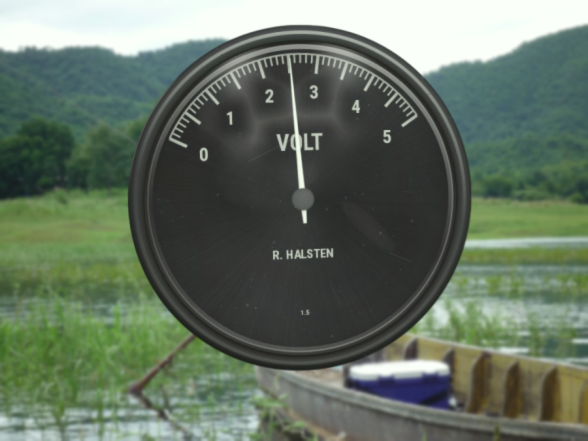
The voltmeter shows 2.5V
